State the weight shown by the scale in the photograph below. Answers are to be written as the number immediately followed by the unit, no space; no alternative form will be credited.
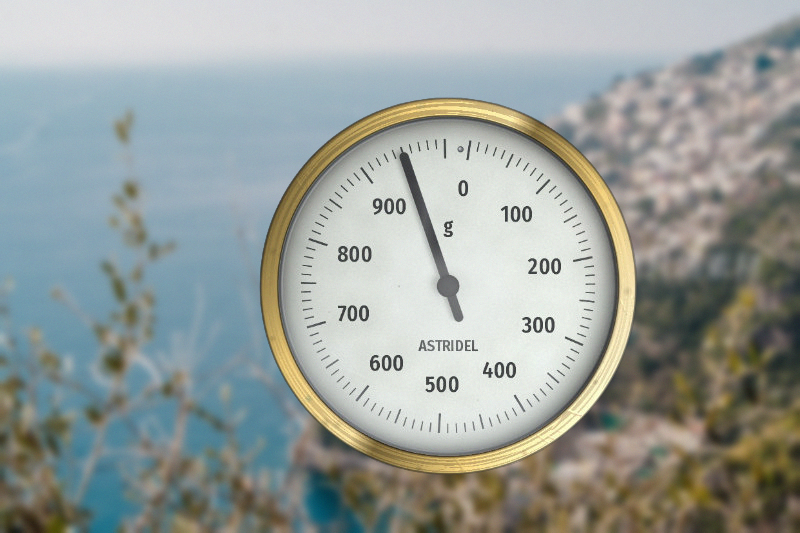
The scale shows 950g
